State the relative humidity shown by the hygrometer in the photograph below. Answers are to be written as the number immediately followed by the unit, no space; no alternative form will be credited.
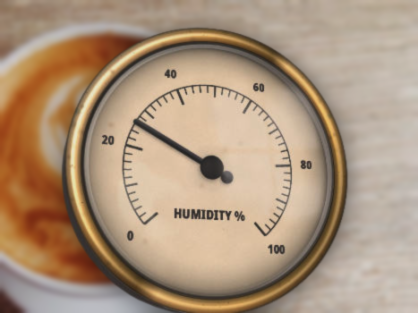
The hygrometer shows 26%
